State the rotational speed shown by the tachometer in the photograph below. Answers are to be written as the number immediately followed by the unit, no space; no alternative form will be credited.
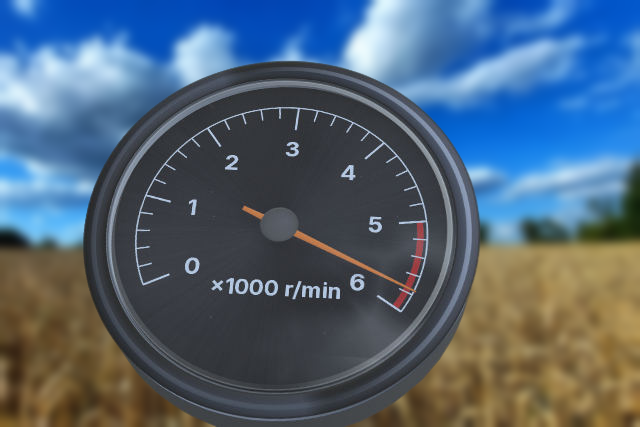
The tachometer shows 5800rpm
